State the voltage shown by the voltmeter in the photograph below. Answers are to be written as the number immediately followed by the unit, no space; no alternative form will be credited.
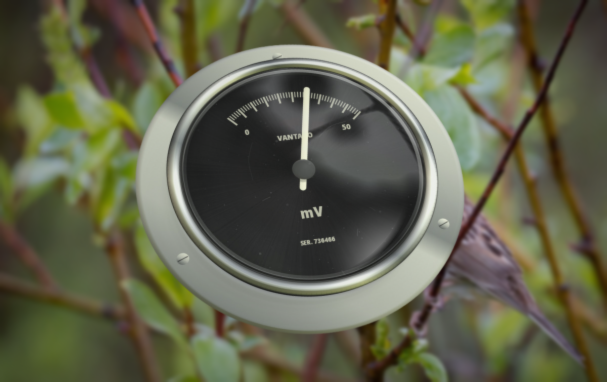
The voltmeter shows 30mV
